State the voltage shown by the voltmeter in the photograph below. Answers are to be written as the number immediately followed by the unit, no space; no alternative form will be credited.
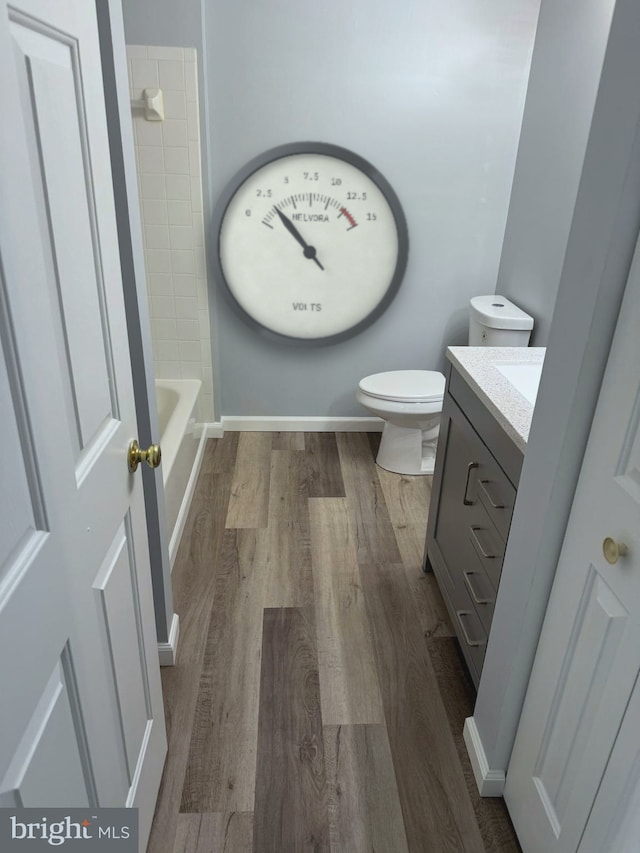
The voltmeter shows 2.5V
